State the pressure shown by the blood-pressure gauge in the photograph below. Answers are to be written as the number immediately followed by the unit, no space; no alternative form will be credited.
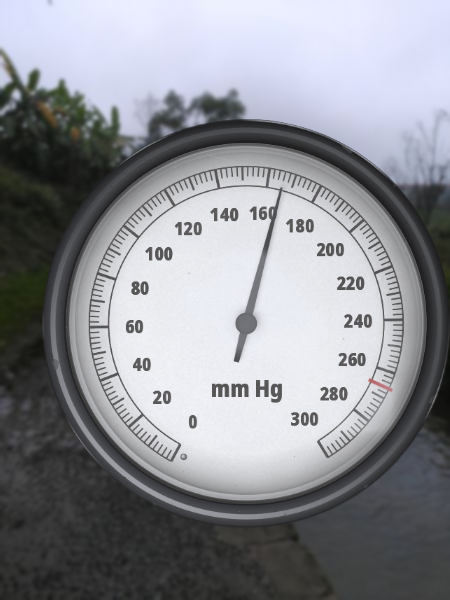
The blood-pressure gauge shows 166mmHg
